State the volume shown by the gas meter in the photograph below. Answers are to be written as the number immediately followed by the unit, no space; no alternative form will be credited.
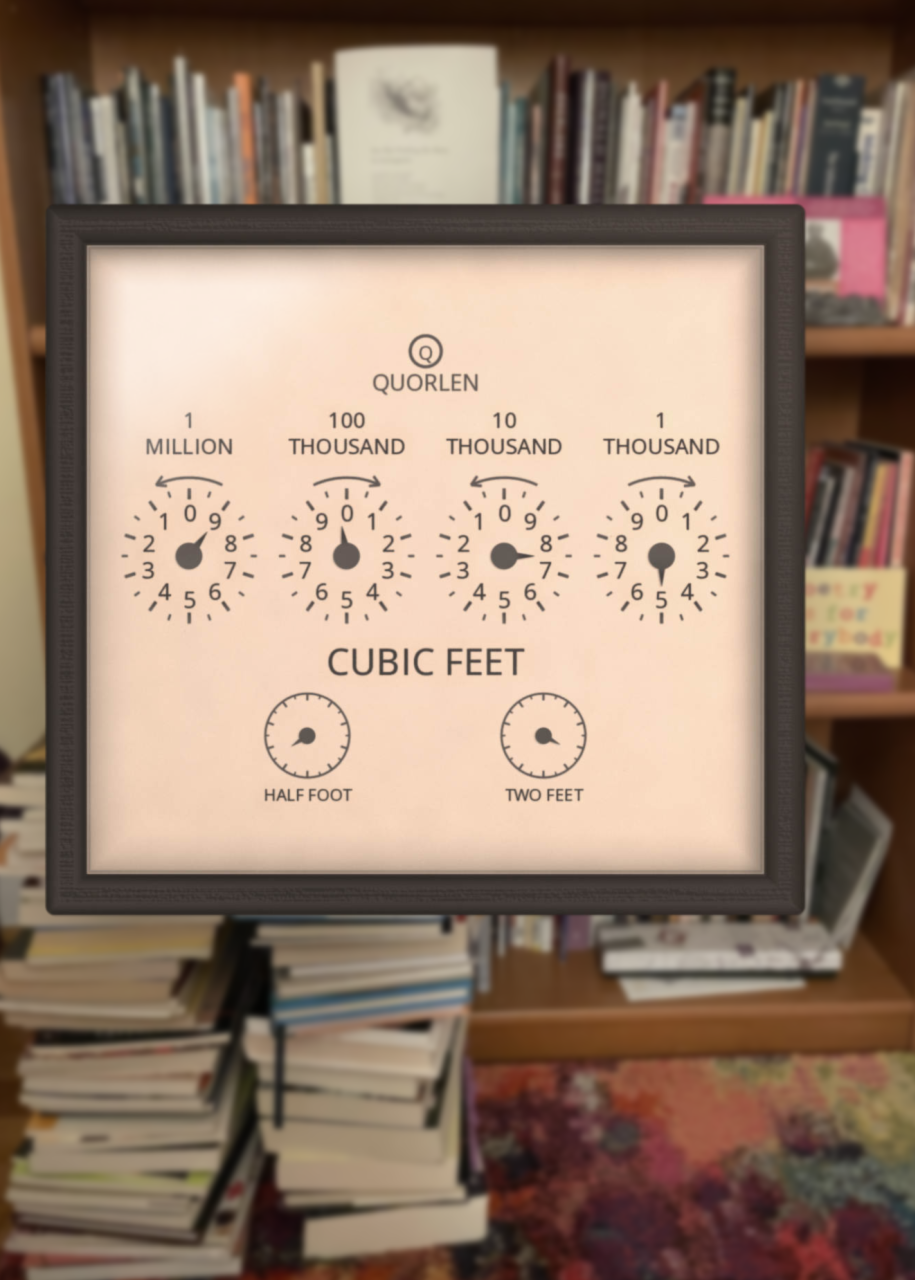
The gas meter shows 897500ft³
